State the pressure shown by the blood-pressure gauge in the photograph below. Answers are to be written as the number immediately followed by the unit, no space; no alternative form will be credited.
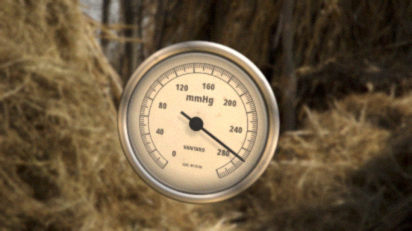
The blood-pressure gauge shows 270mmHg
